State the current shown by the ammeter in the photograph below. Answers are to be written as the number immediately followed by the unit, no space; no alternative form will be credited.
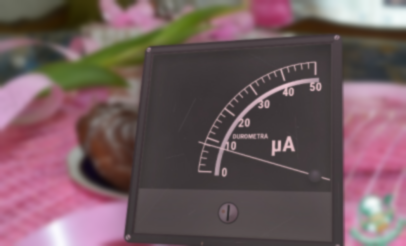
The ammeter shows 8µA
